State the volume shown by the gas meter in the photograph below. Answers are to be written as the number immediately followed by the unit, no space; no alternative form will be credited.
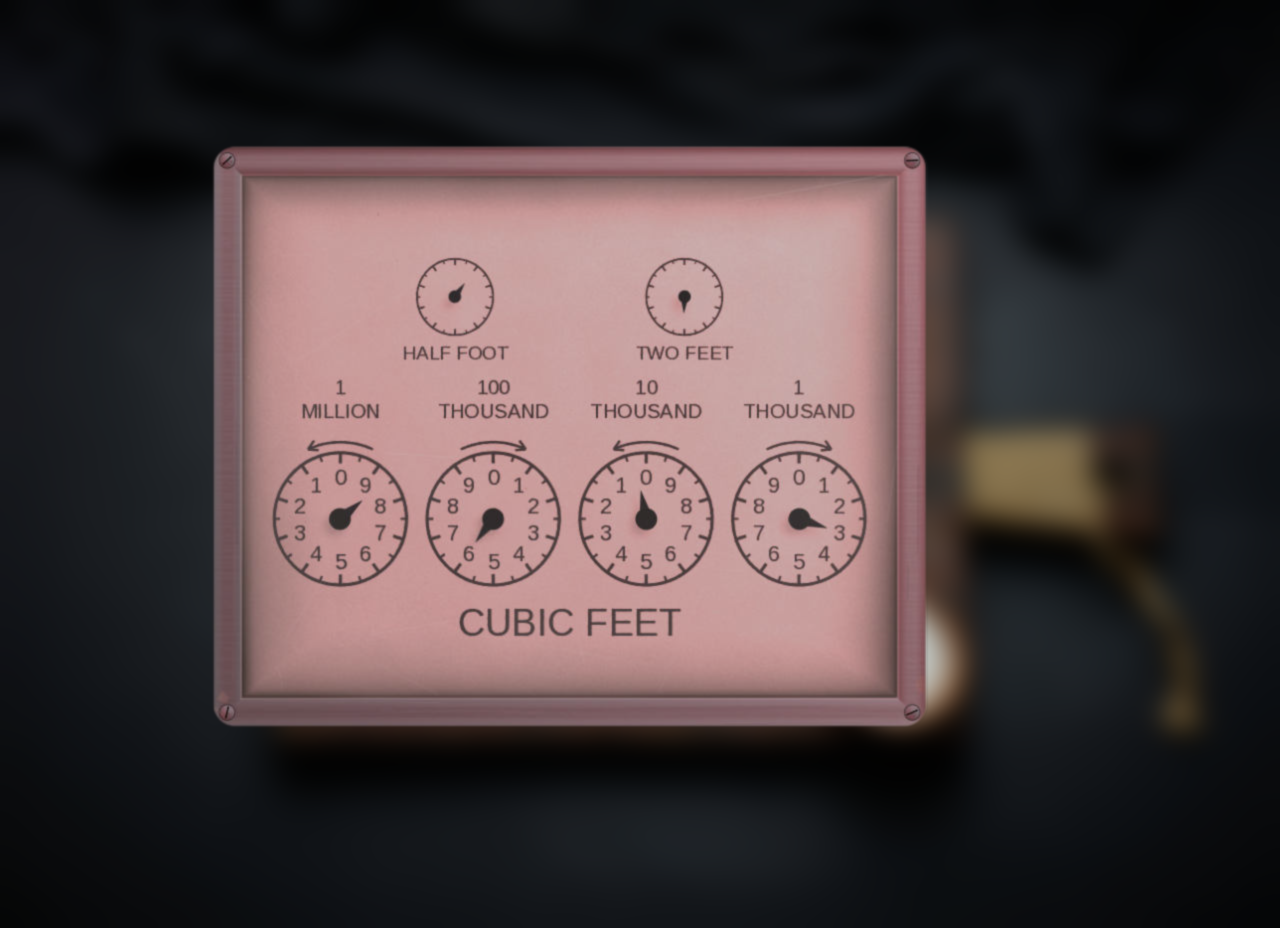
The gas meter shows 860300ft³
